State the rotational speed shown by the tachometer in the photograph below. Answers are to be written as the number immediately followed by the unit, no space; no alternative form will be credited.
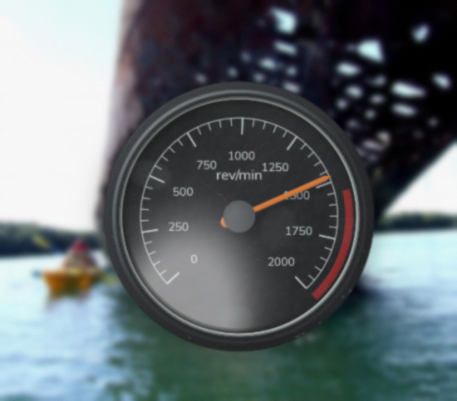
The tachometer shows 1475rpm
